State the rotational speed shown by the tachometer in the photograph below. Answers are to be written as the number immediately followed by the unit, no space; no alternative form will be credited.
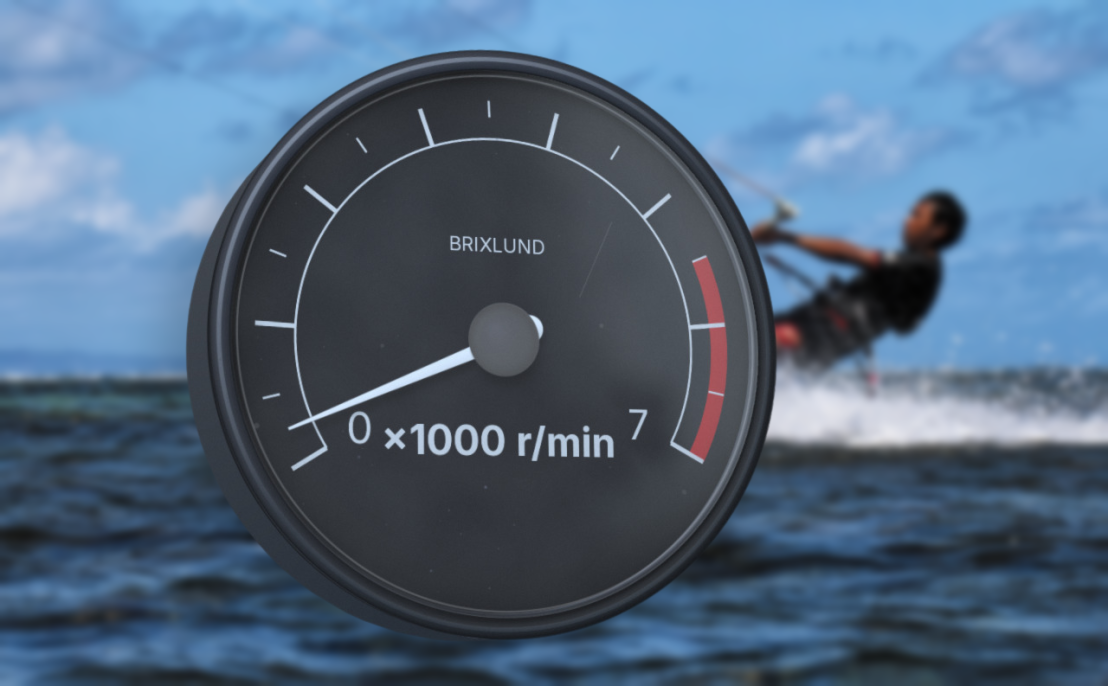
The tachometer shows 250rpm
